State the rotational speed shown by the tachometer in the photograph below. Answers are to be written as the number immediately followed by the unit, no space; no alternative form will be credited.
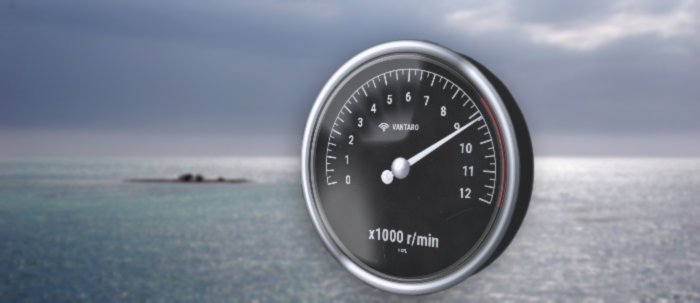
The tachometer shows 9250rpm
